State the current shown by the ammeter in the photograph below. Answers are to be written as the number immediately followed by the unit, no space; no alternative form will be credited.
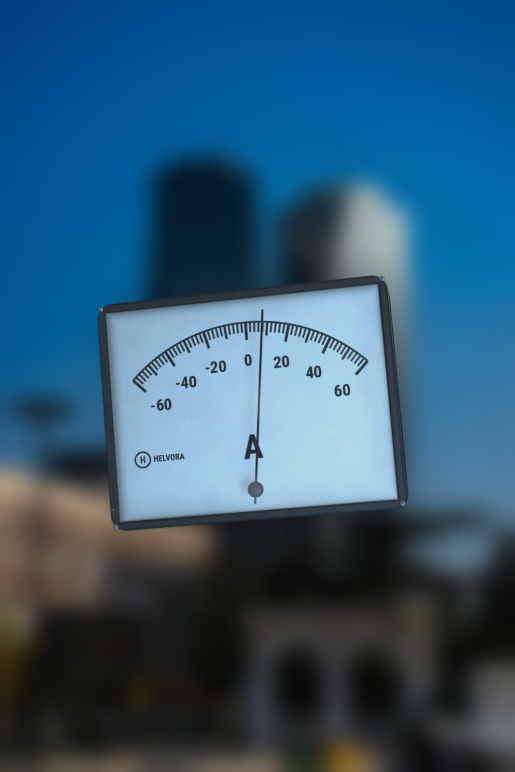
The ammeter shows 8A
